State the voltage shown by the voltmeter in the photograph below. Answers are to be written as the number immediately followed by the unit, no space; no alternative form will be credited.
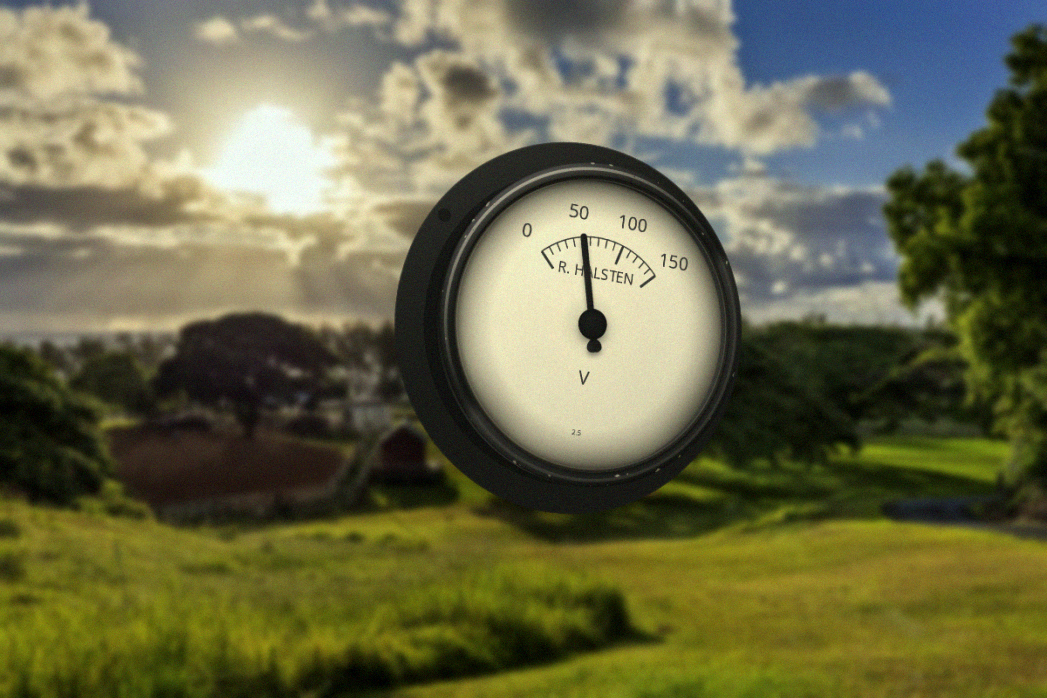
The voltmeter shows 50V
